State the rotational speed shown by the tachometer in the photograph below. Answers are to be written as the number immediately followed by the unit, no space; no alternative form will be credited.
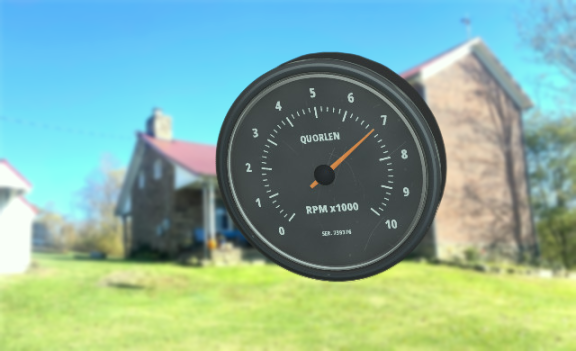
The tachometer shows 7000rpm
